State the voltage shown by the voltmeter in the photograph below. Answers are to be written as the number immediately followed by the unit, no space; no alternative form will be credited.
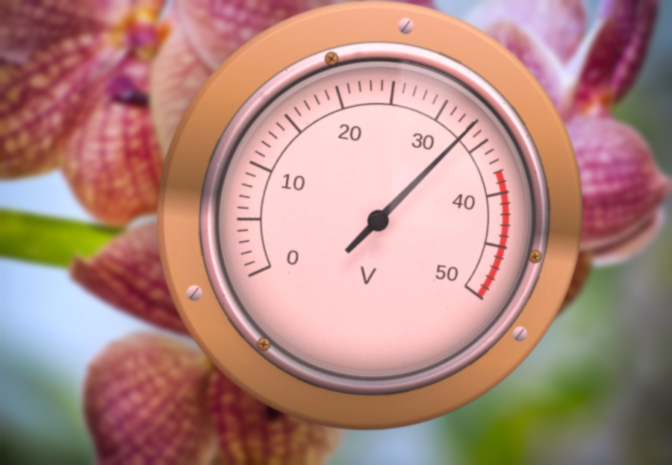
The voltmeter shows 33V
